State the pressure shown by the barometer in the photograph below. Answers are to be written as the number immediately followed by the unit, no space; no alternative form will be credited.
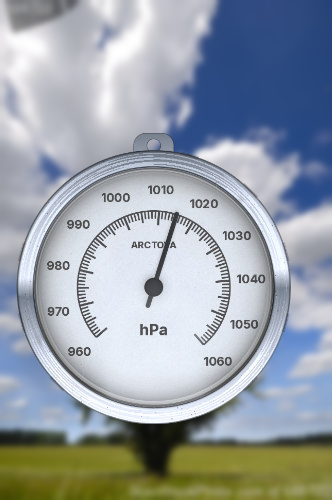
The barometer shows 1015hPa
